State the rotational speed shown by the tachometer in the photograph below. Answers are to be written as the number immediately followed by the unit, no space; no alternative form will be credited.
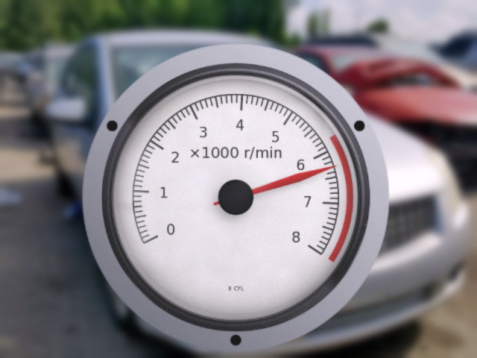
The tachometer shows 6300rpm
